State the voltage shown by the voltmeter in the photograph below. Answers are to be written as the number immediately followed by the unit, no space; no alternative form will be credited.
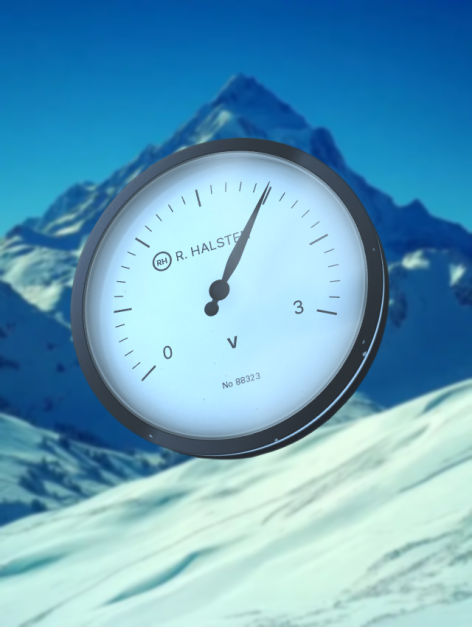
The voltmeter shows 2V
